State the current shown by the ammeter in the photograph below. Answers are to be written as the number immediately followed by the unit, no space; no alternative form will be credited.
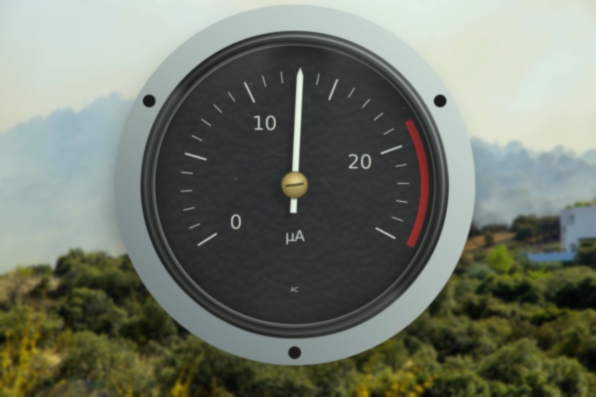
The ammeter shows 13µA
